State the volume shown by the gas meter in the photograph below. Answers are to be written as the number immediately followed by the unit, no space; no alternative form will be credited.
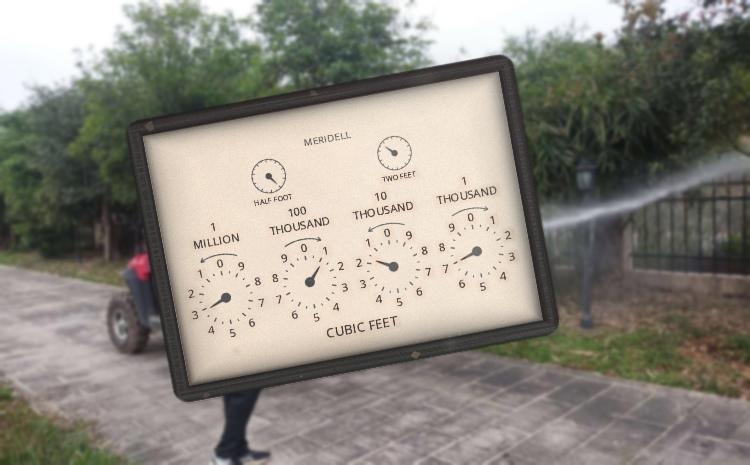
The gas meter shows 311700ft³
